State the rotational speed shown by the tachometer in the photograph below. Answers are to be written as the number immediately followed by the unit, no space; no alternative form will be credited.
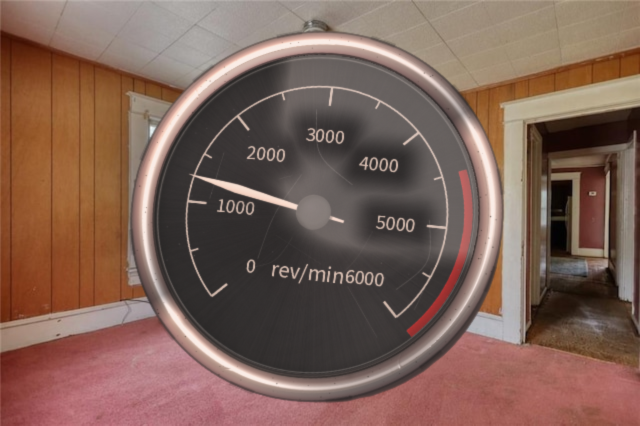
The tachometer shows 1250rpm
